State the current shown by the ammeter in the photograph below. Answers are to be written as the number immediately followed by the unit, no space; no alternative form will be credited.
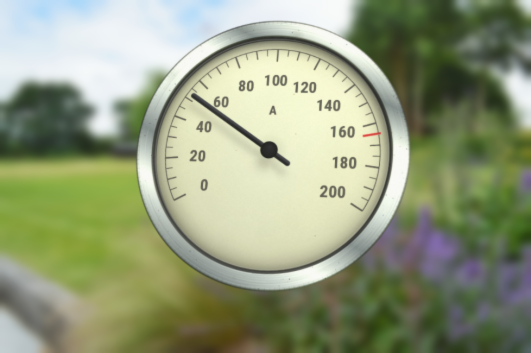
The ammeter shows 52.5A
